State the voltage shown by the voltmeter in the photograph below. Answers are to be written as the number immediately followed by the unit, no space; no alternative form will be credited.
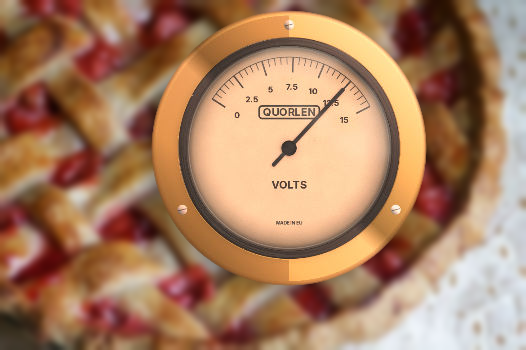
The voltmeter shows 12.5V
